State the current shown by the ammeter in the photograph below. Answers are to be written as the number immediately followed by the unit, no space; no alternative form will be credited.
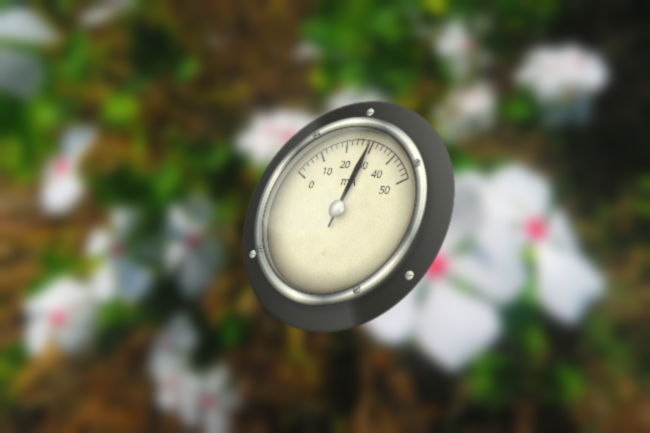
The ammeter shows 30mA
